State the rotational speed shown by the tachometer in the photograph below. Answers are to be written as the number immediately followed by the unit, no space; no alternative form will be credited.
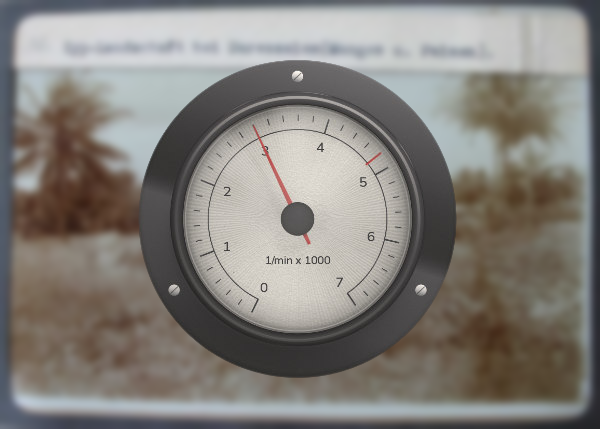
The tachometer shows 3000rpm
